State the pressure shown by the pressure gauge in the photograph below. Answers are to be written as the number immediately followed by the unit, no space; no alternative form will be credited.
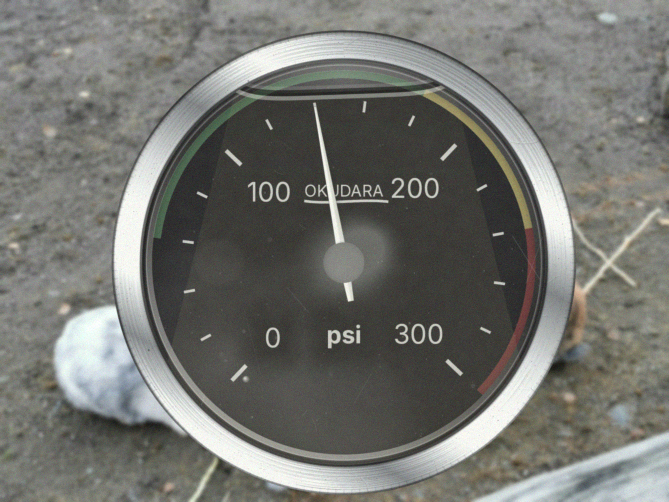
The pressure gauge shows 140psi
